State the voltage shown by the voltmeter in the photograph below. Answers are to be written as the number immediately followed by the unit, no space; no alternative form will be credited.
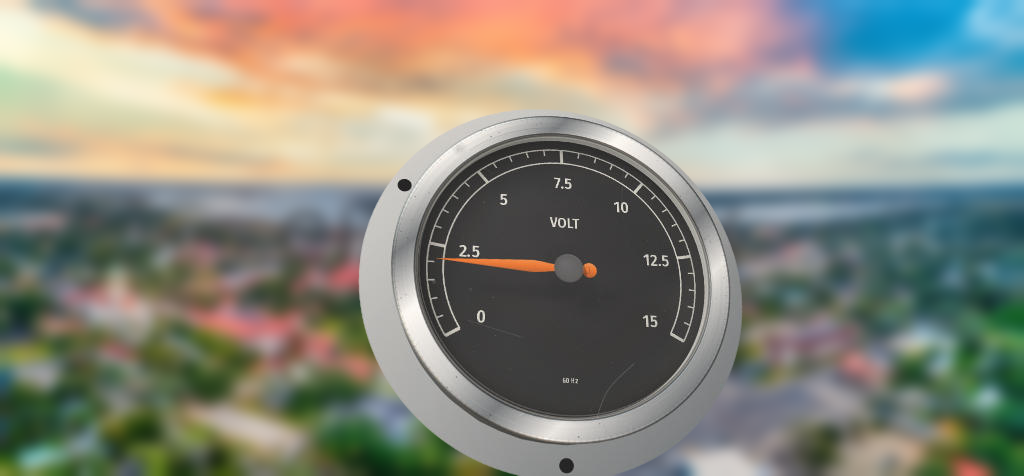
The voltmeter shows 2V
